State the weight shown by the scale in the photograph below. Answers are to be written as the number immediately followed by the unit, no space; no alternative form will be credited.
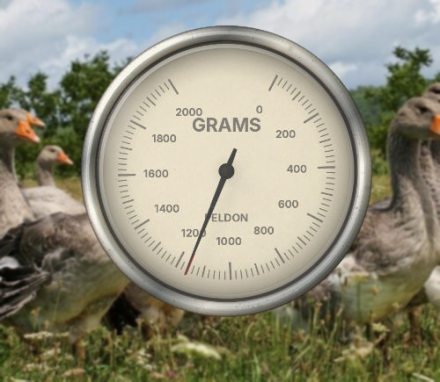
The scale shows 1160g
